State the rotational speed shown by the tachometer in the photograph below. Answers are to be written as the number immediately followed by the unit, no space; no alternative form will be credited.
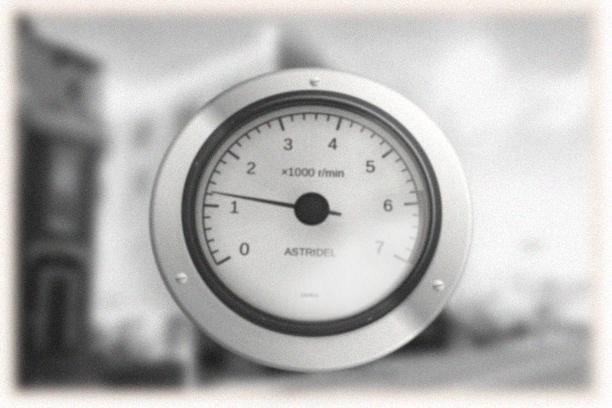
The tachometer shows 1200rpm
